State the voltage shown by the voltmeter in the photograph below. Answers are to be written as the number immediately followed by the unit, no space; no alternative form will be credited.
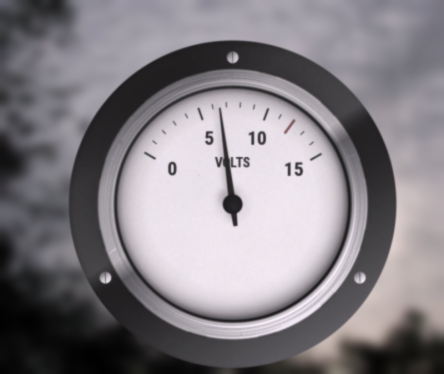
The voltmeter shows 6.5V
